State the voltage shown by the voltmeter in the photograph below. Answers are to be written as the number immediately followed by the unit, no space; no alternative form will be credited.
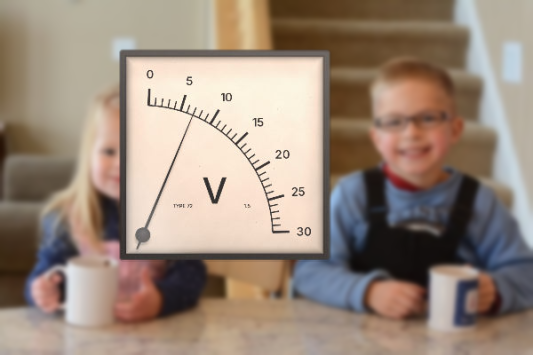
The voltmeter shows 7V
